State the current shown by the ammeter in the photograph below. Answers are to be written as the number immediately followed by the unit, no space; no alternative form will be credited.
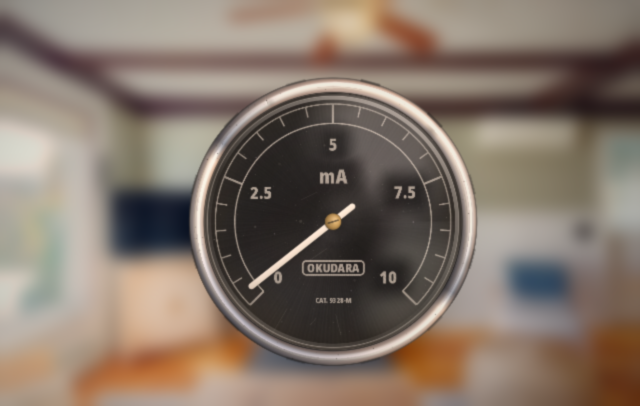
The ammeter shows 0.25mA
